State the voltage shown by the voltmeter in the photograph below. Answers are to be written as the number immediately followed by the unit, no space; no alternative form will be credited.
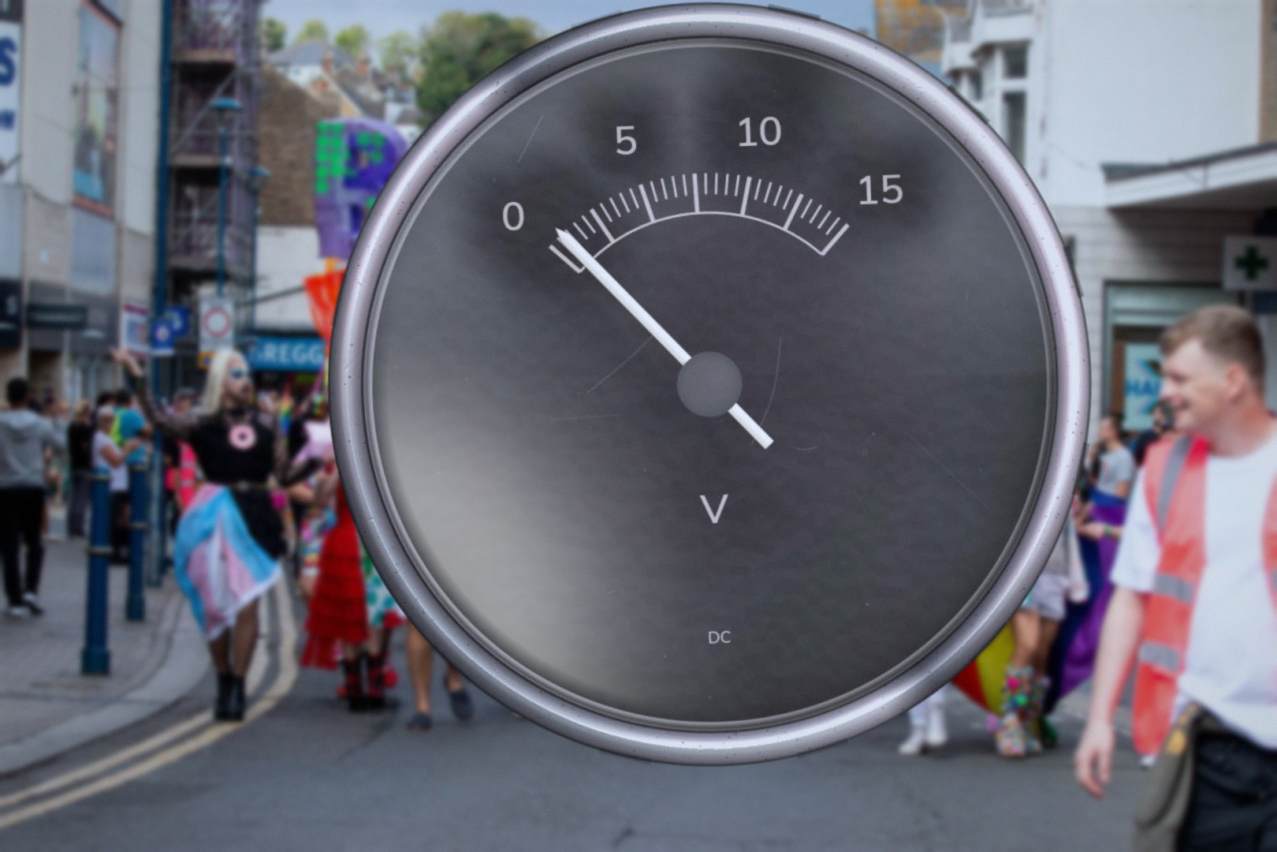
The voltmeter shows 0.75V
